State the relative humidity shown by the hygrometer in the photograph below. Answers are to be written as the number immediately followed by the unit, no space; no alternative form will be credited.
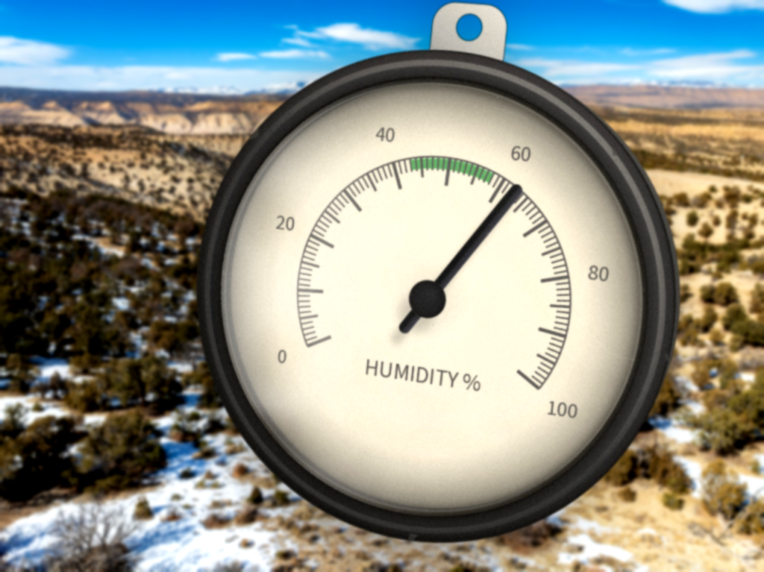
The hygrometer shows 63%
